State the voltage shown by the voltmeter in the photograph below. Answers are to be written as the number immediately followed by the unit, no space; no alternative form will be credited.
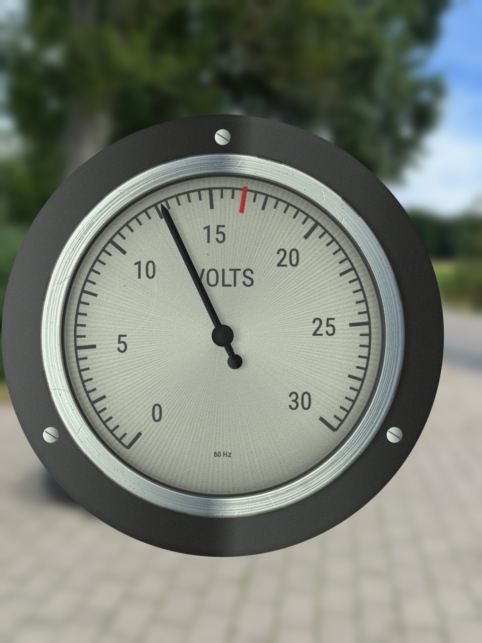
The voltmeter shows 12.75V
